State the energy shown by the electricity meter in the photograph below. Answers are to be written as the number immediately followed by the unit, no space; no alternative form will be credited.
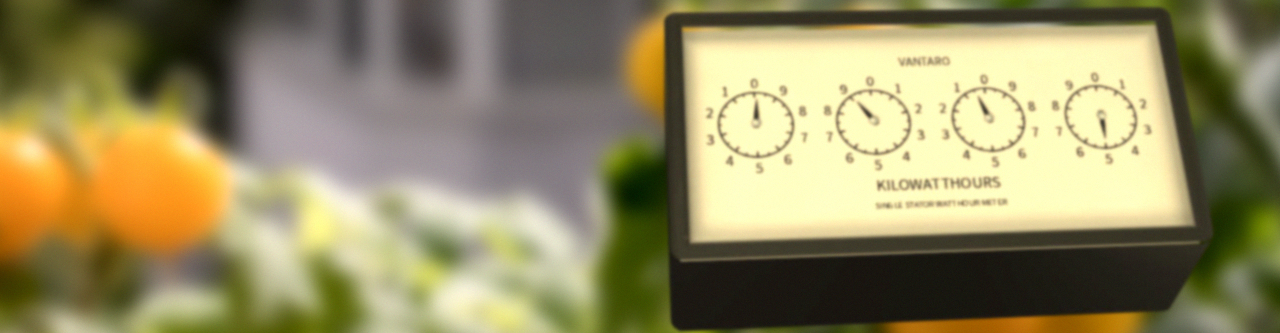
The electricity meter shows 9905kWh
